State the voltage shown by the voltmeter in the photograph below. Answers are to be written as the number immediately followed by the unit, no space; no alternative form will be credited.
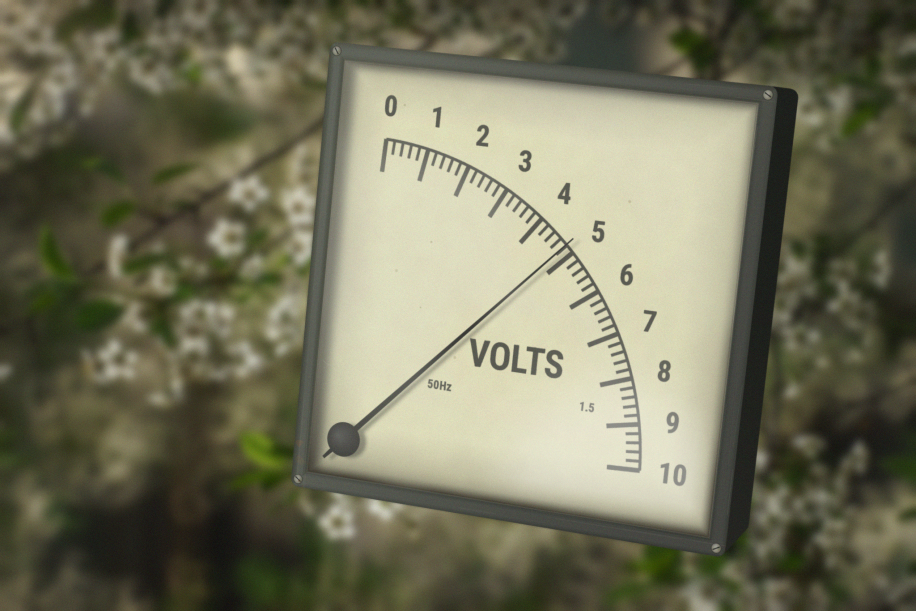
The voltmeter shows 4.8V
